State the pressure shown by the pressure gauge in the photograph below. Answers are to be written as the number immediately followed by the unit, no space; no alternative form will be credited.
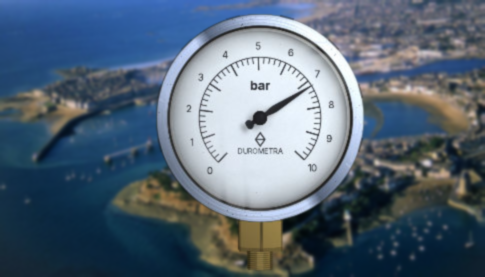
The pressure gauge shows 7.2bar
